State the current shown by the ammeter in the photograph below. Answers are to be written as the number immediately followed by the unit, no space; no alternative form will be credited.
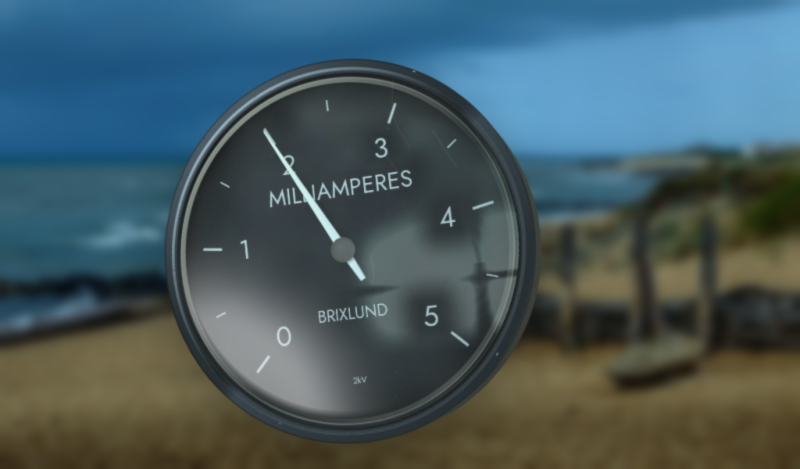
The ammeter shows 2mA
